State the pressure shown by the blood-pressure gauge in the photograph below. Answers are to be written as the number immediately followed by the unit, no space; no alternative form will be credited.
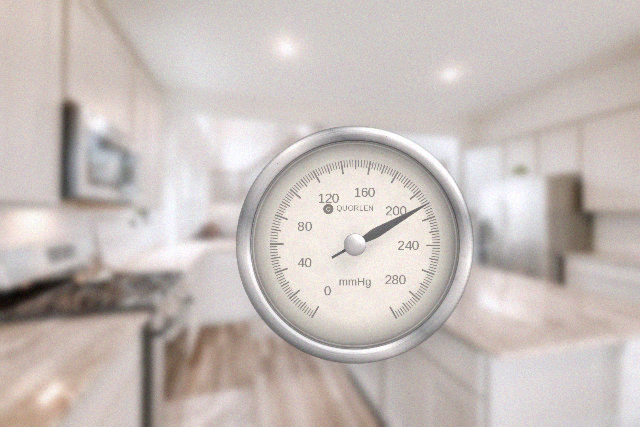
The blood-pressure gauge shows 210mmHg
